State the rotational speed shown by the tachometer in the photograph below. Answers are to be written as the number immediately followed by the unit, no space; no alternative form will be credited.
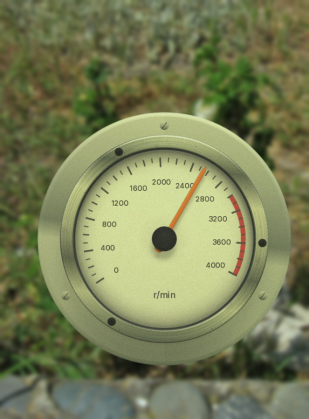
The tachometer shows 2550rpm
